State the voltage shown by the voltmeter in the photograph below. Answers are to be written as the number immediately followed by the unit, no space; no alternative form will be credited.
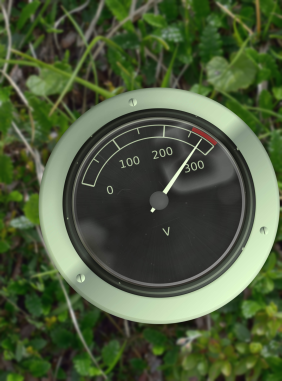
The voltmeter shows 275V
